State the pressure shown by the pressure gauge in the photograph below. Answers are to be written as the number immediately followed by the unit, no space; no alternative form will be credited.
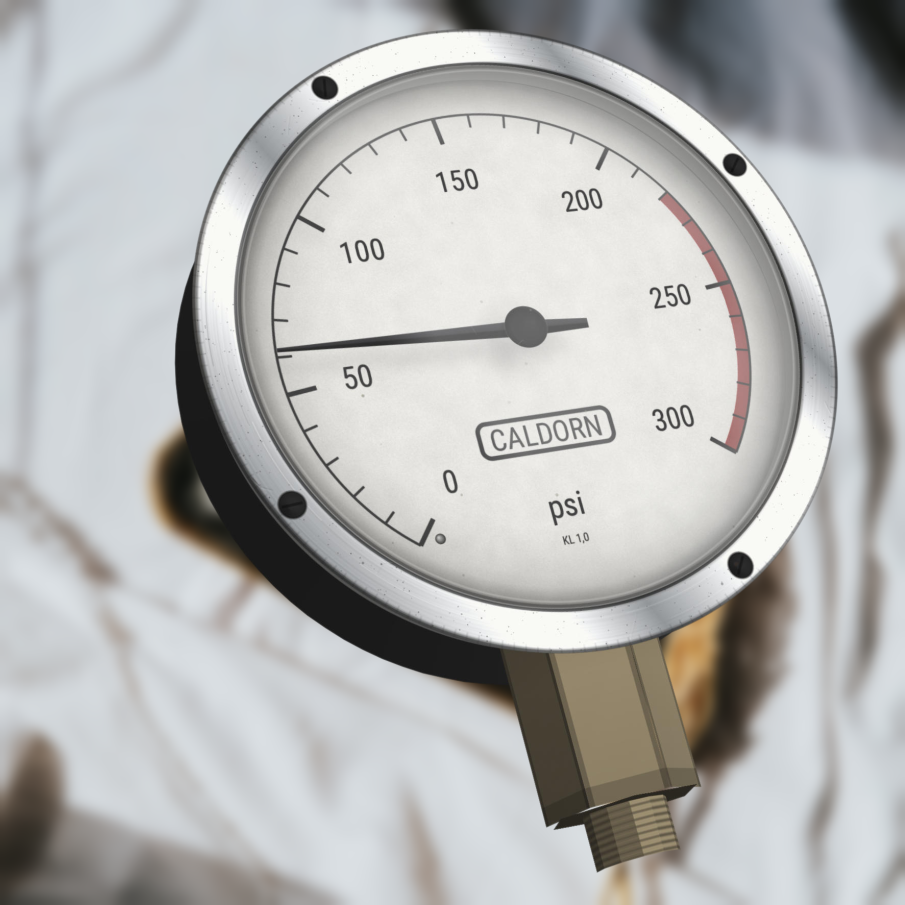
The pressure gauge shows 60psi
